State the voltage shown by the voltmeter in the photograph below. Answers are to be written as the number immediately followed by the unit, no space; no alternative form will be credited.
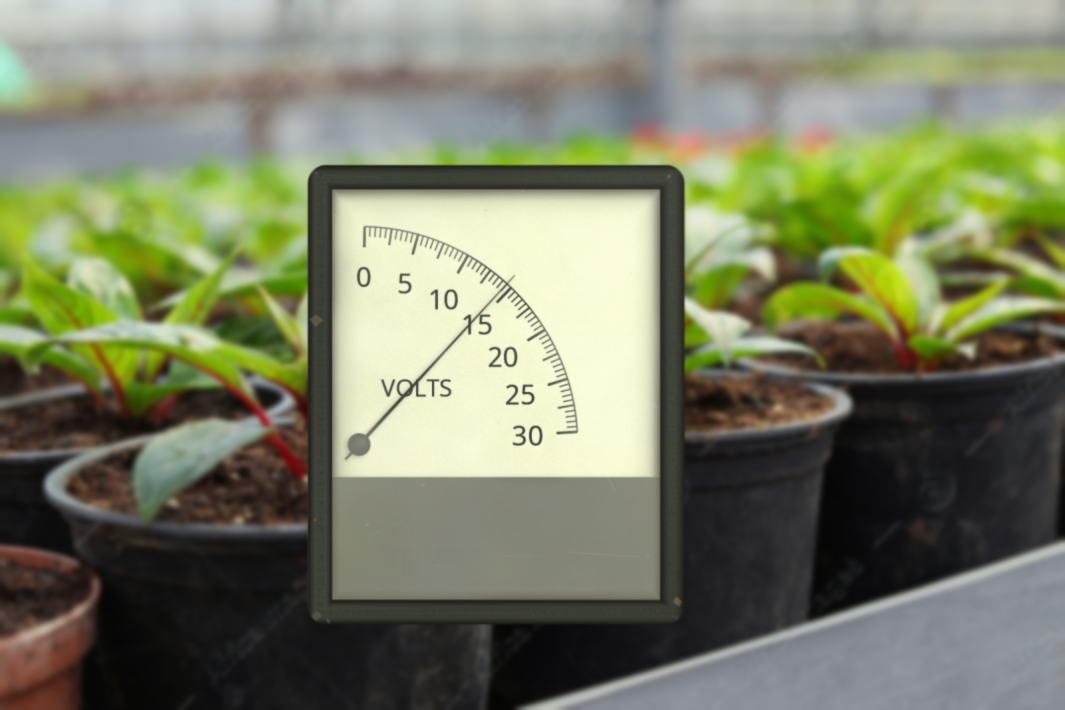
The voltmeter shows 14.5V
